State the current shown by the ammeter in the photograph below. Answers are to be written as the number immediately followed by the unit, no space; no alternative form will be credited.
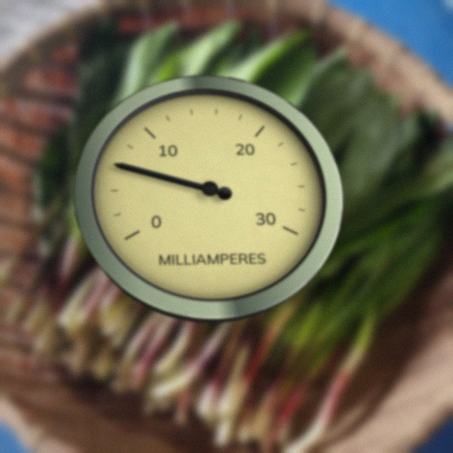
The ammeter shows 6mA
